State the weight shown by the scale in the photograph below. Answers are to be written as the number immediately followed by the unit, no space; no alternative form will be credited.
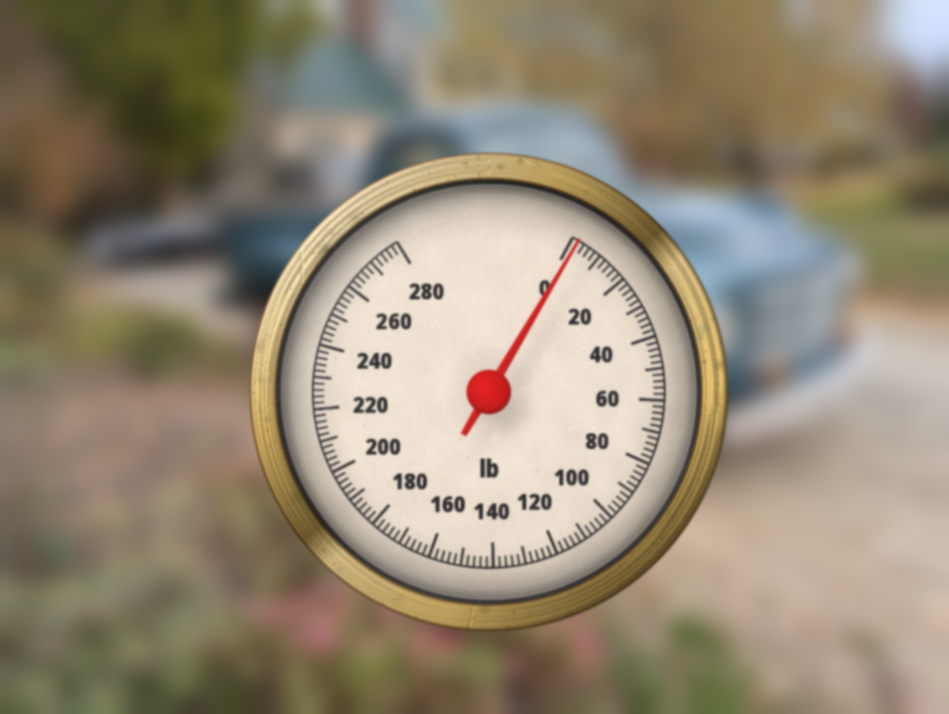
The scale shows 2lb
